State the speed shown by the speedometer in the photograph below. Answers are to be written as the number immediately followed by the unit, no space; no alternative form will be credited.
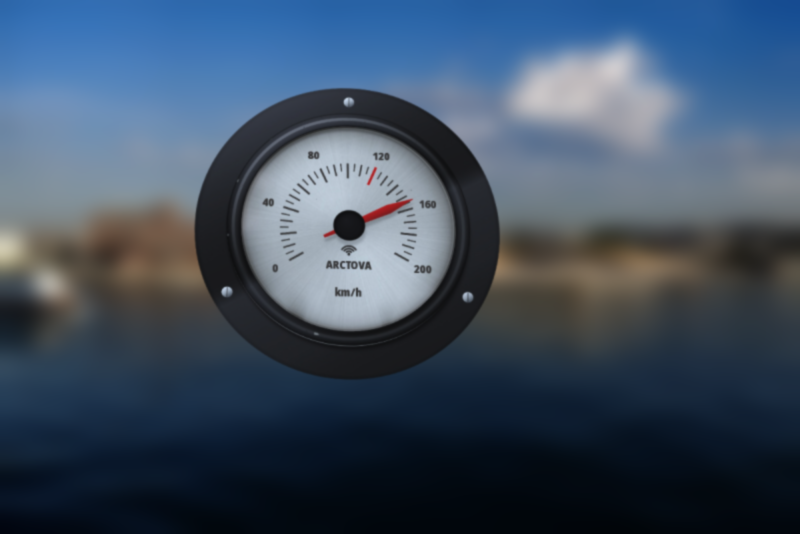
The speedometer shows 155km/h
